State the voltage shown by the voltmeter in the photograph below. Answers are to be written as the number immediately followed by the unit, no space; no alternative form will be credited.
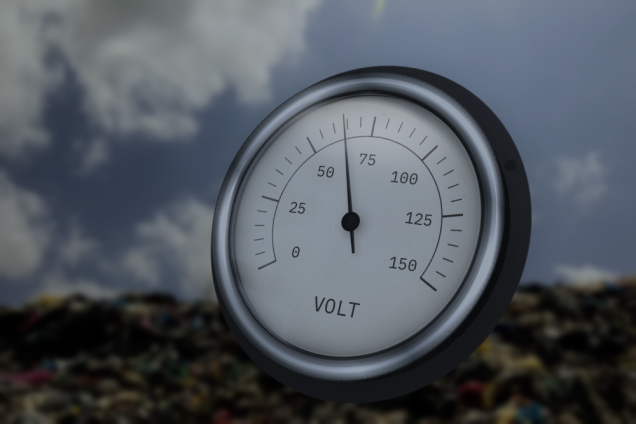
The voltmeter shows 65V
